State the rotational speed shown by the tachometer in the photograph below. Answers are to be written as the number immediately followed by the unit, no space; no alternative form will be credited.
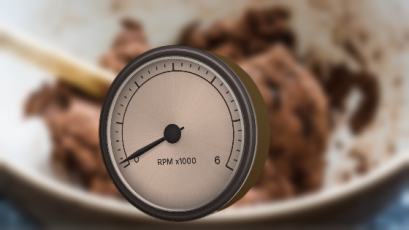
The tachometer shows 100rpm
